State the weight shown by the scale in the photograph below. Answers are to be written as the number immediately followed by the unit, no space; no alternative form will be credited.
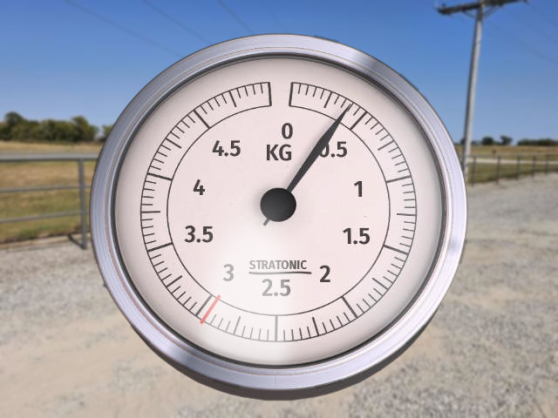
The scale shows 0.4kg
